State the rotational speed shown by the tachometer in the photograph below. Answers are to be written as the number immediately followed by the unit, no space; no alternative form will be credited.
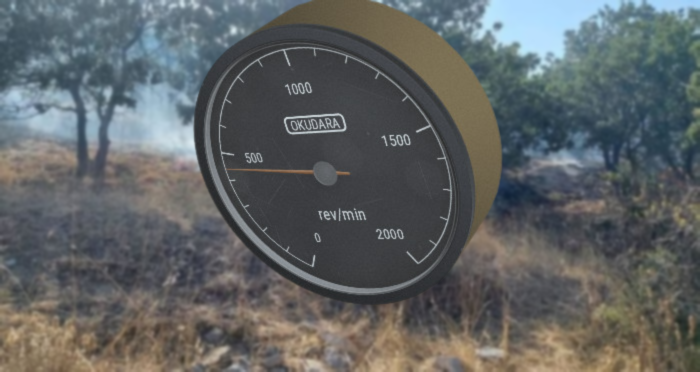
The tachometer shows 450rpm
